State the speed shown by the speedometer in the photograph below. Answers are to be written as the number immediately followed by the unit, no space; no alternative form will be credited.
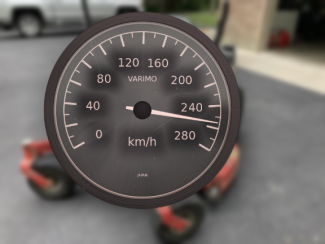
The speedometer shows 255km/h
